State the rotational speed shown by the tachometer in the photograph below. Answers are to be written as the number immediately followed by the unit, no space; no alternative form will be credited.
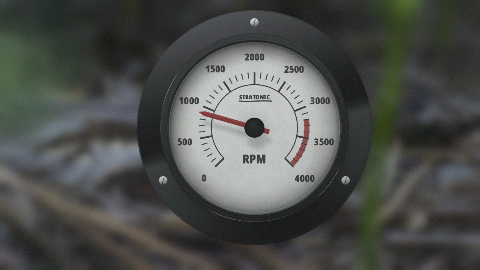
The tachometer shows 900rpm
